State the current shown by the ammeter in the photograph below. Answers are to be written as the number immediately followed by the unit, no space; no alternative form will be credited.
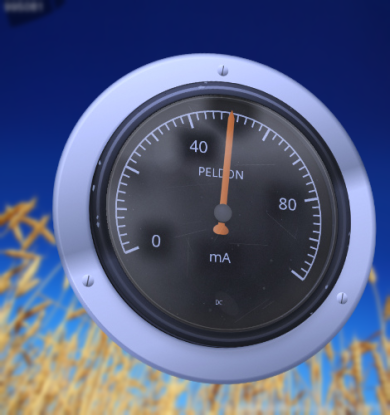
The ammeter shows 50mA
